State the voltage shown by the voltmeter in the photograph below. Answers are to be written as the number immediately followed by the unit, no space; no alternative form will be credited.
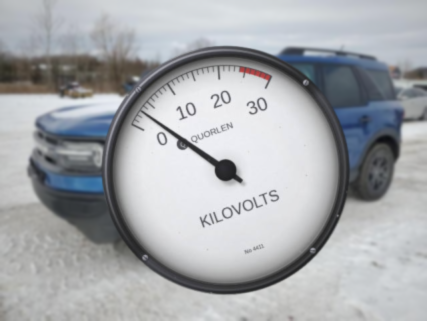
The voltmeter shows 3kV
